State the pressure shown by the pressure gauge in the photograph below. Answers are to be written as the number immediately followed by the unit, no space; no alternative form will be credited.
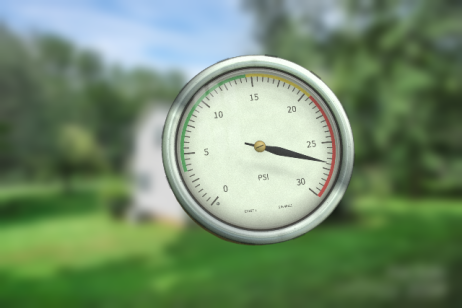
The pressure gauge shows 27psi
